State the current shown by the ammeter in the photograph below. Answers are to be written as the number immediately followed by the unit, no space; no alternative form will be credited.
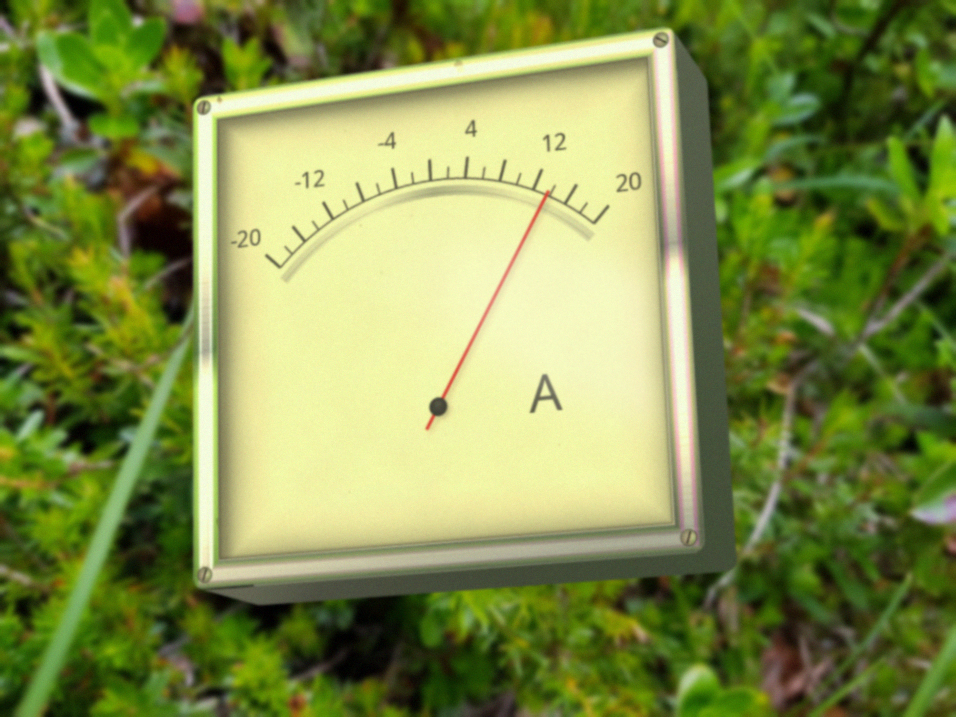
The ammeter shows 14A
